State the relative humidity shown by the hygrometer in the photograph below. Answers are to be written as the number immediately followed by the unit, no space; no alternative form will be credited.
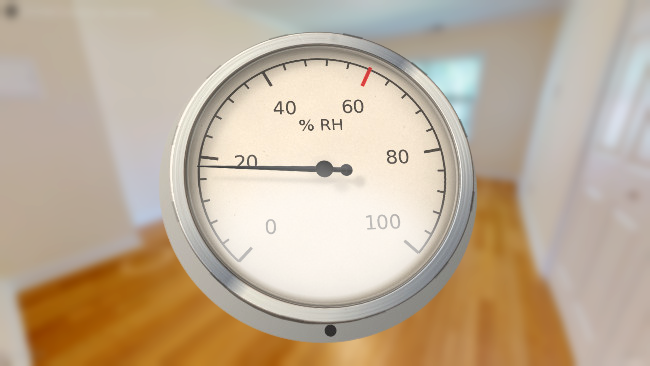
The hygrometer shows 18%
